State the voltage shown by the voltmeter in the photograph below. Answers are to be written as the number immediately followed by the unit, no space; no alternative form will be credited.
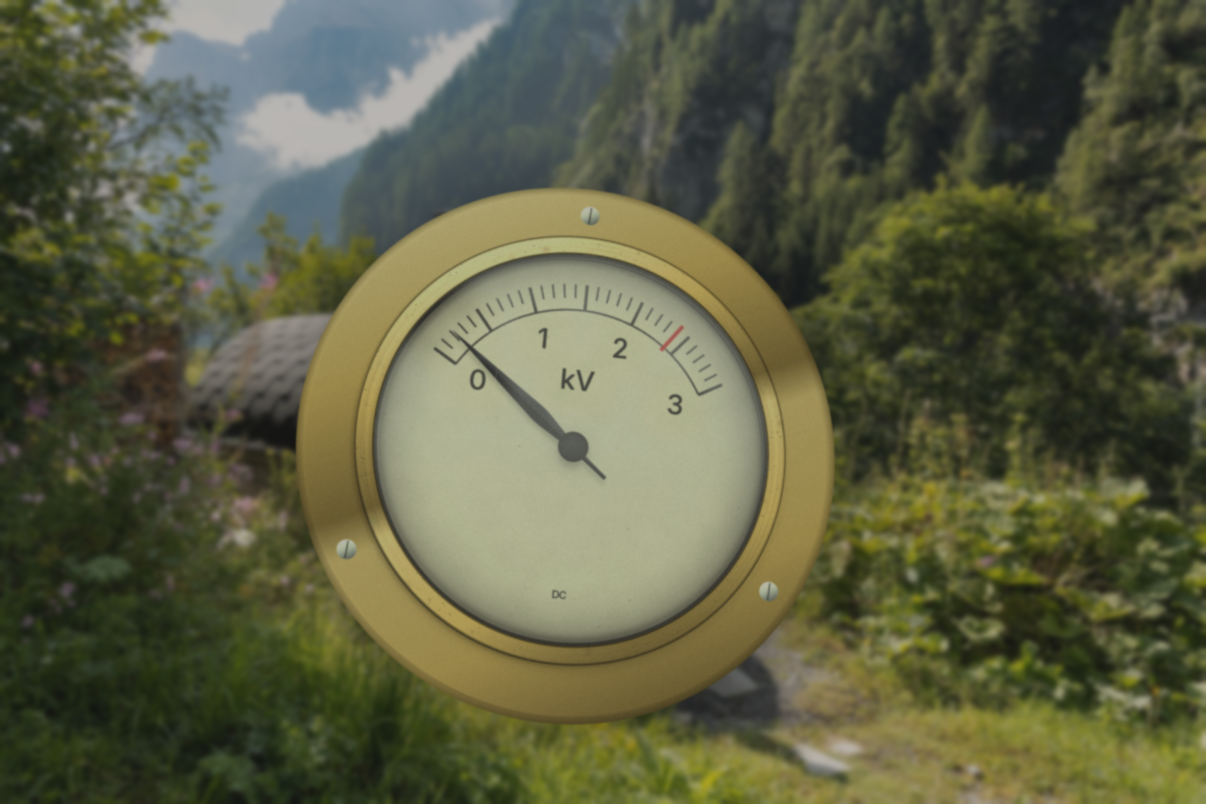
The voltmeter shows 0.2kV
